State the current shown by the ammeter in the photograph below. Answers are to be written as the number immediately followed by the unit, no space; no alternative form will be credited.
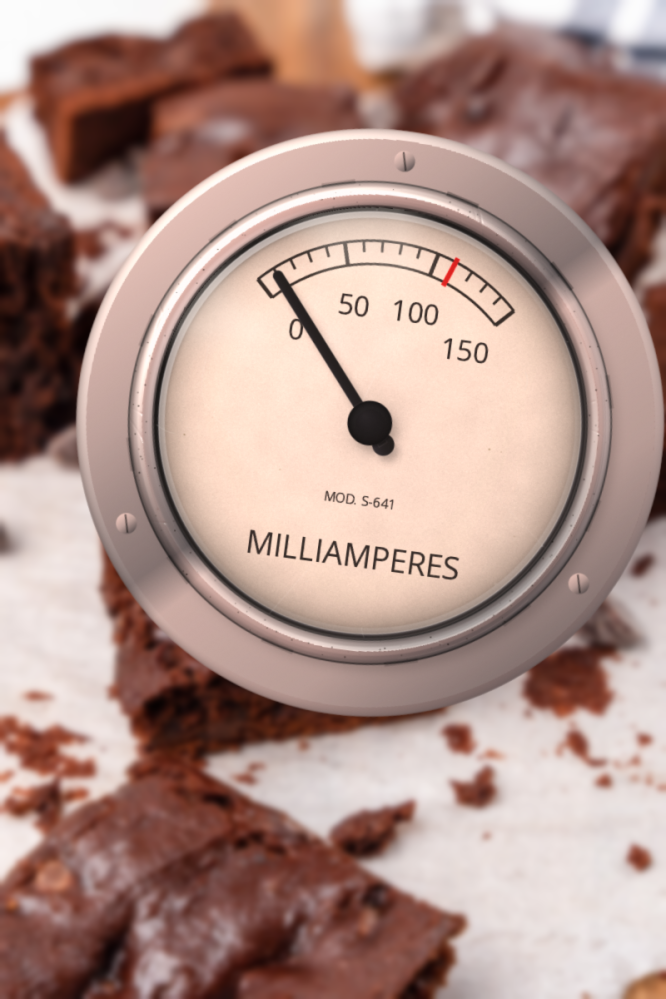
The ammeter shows 10mA
